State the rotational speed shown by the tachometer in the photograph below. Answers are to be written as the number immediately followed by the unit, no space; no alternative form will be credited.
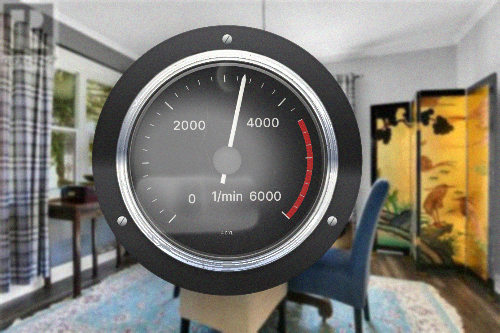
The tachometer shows 3300rpm
